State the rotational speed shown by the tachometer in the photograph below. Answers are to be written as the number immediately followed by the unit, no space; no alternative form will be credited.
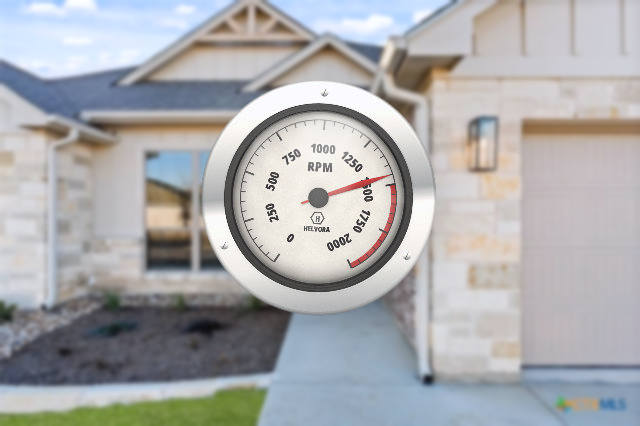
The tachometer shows 1450rpm
